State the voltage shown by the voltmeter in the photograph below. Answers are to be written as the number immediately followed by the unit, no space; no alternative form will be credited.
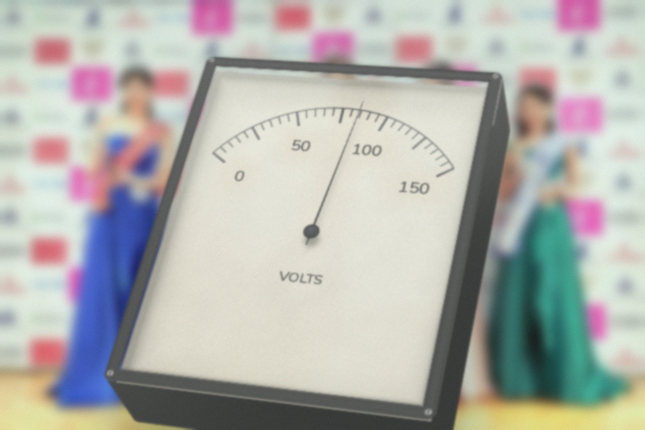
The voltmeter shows 85V
